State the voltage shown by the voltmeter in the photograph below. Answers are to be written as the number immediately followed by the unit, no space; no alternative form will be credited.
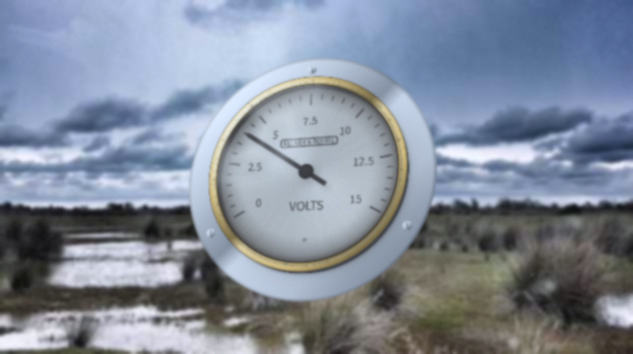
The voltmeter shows 4V
